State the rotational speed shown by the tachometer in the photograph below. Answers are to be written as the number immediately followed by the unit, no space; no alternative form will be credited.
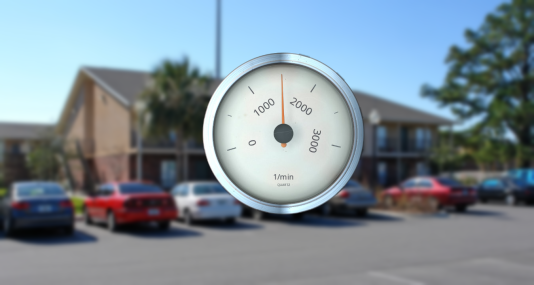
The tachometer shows 1500rpm
